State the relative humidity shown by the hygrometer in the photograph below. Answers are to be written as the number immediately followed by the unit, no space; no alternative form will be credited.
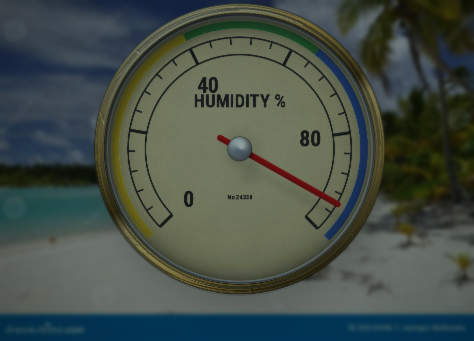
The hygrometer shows 94%
